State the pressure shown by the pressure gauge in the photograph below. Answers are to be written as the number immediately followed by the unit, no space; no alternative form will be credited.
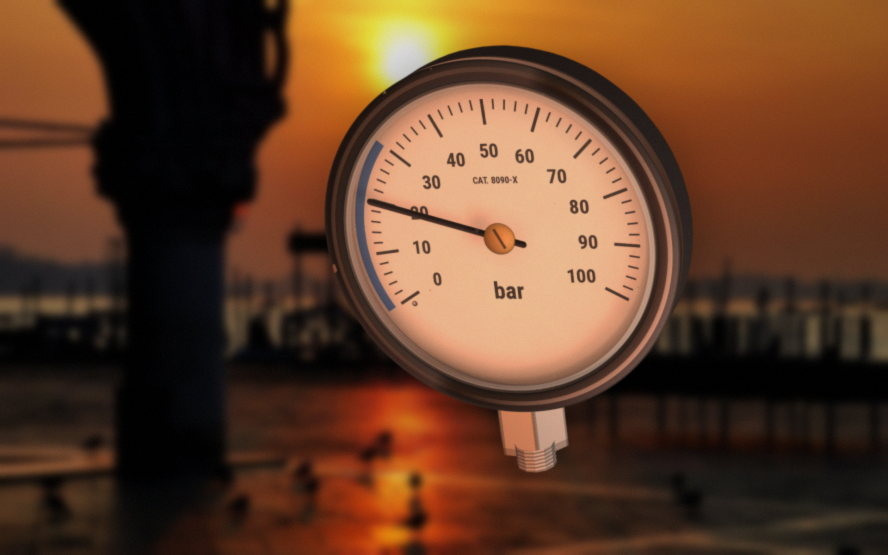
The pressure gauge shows 20bar
